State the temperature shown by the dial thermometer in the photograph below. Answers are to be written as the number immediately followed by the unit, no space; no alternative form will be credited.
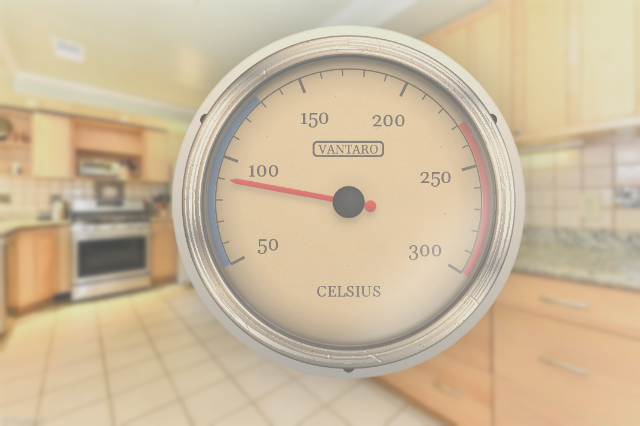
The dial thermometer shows 90°C
